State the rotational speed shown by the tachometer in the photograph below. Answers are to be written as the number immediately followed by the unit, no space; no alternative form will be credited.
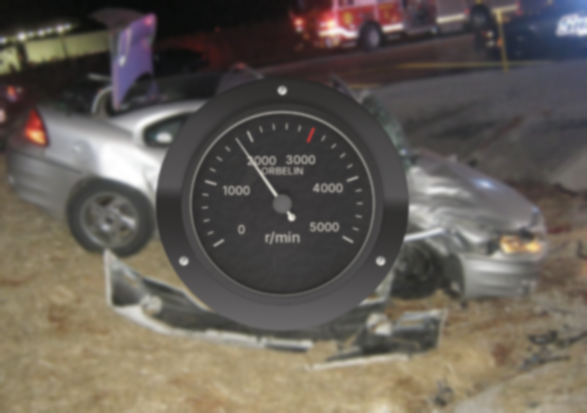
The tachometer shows 1800rpm
